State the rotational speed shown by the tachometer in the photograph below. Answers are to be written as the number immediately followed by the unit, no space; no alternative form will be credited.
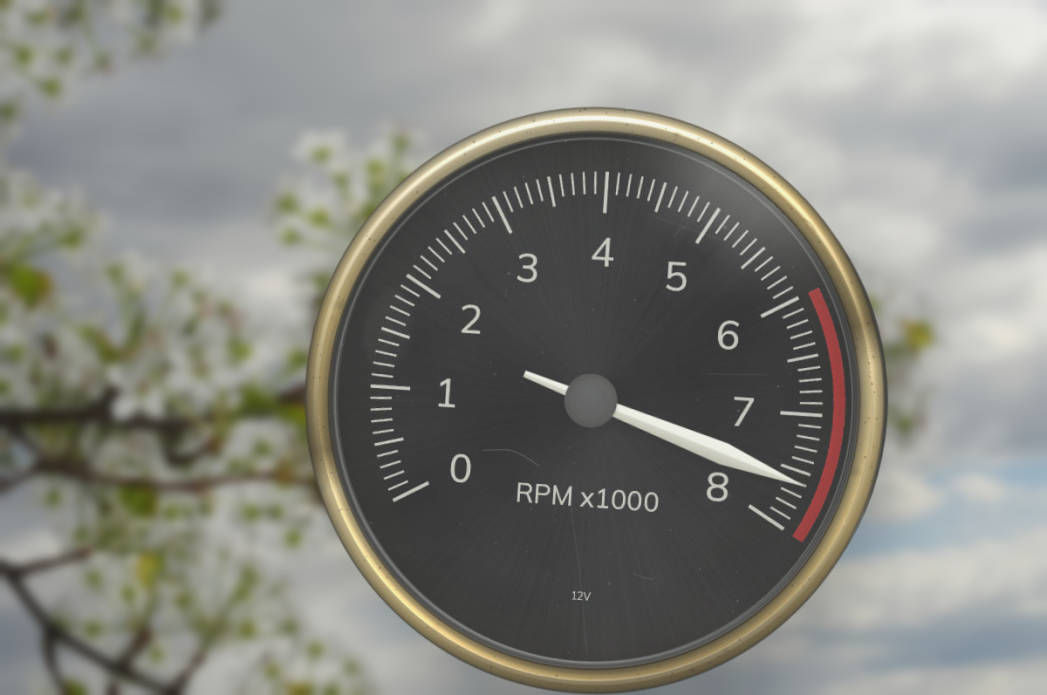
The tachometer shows 7600rpm
